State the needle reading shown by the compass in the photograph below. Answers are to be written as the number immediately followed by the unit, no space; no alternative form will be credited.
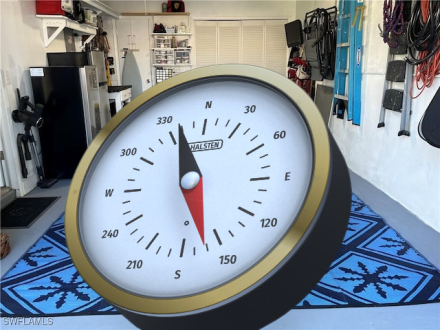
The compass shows 160°
